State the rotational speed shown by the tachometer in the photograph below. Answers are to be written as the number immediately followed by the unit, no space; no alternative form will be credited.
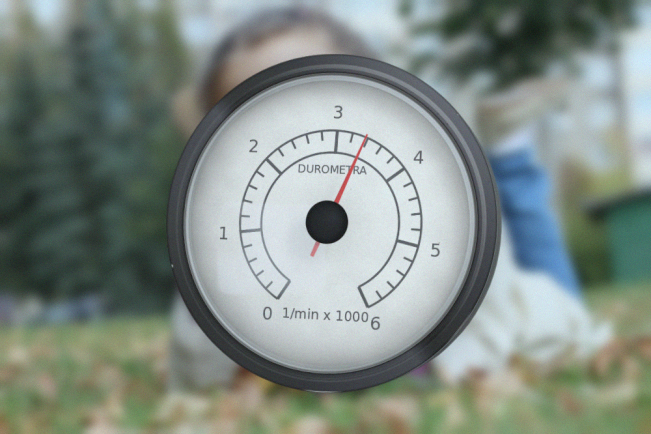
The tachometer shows 3400rpm
